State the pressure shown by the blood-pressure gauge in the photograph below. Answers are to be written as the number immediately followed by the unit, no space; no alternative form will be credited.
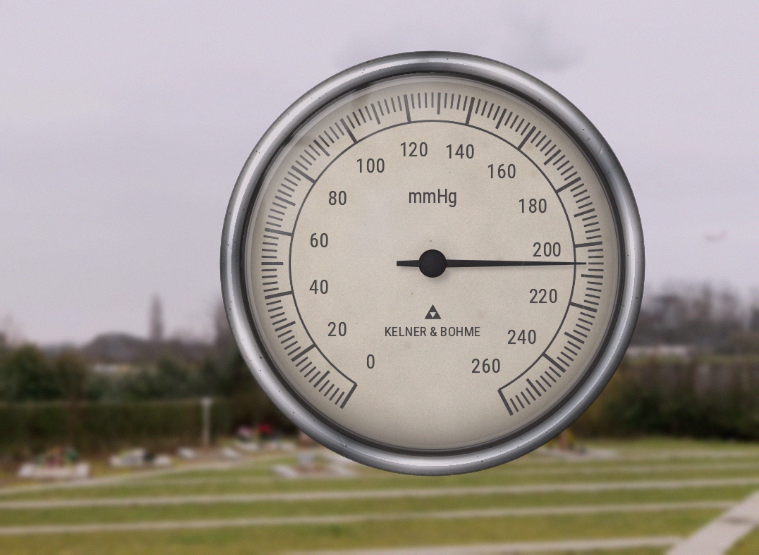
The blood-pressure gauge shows 206mmHg
